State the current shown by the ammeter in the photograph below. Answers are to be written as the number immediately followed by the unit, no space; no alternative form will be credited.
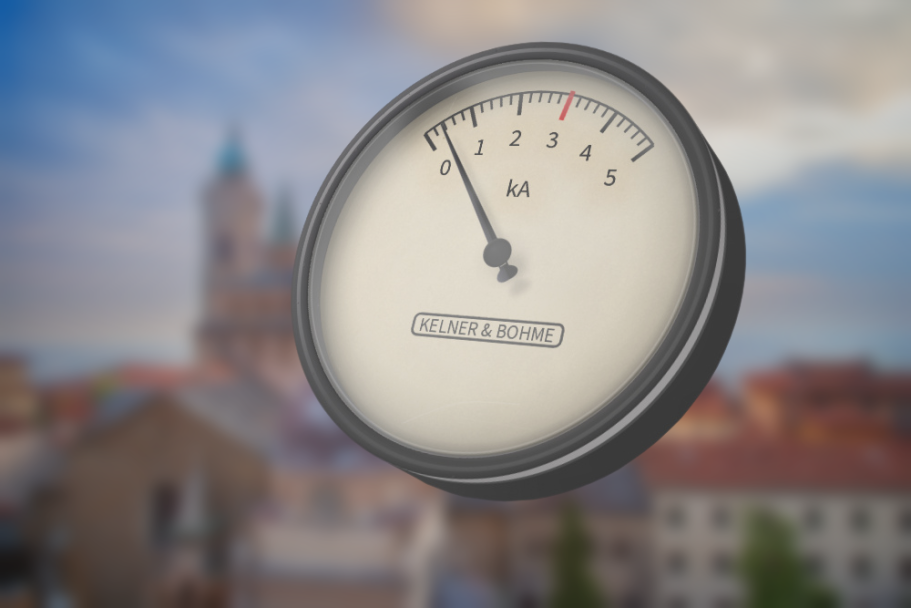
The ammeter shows 0.4kA
